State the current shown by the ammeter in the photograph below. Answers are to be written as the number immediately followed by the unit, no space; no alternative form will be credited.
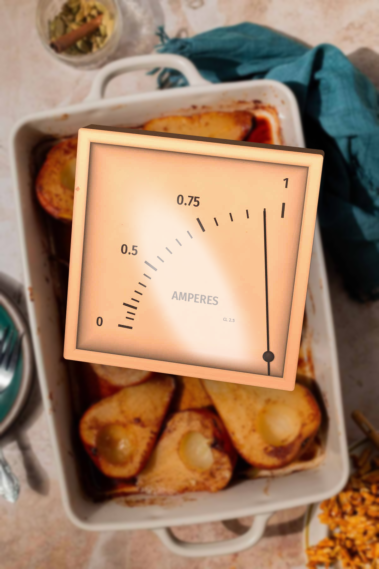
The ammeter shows 0.95A
